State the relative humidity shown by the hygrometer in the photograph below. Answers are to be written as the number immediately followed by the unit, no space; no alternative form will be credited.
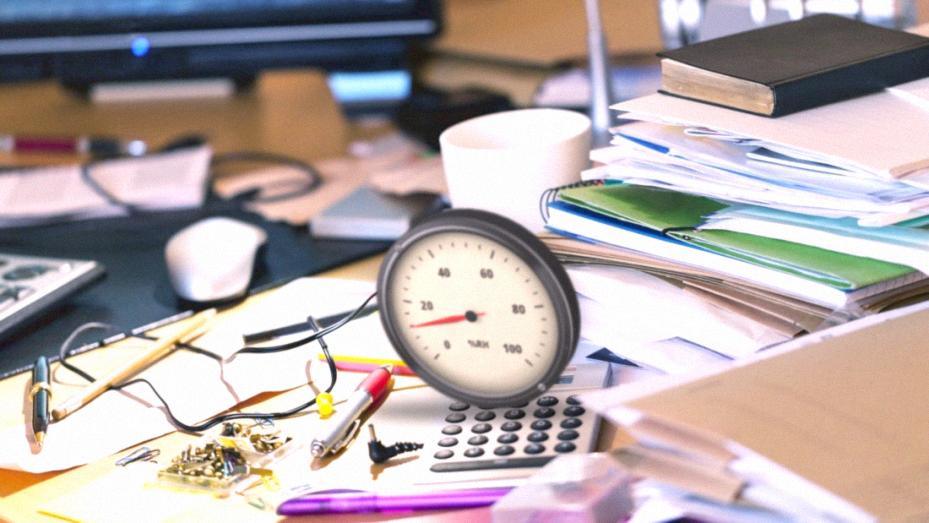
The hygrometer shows 12%
